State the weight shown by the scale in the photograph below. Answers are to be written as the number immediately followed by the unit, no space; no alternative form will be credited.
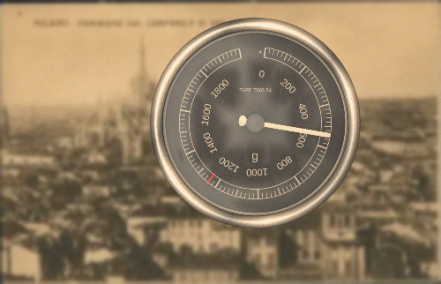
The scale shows 540g
